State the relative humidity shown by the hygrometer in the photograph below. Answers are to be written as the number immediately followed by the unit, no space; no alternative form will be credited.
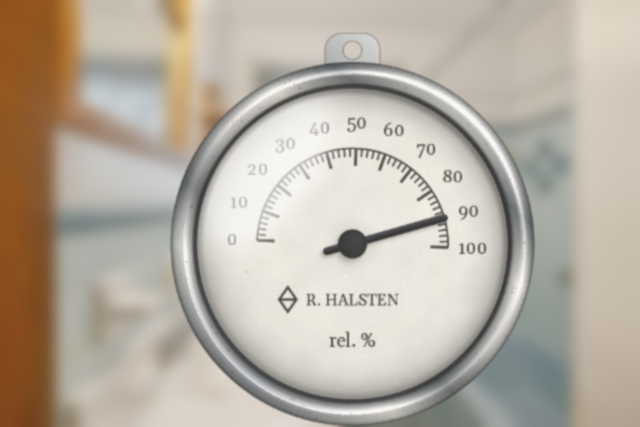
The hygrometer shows 90%
